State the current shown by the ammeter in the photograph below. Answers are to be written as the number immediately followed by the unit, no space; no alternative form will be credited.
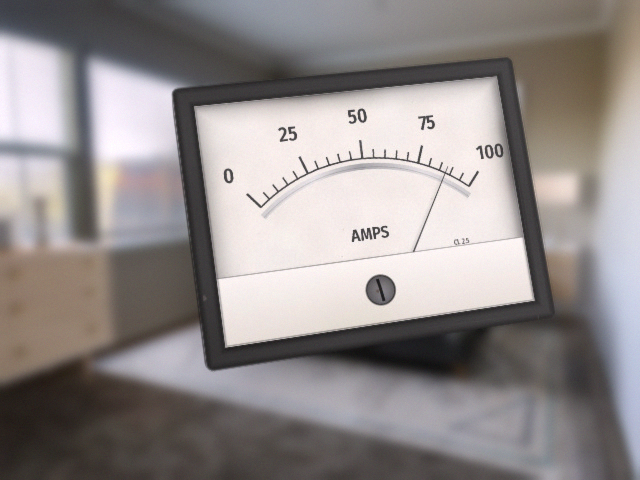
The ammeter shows 87.5A
